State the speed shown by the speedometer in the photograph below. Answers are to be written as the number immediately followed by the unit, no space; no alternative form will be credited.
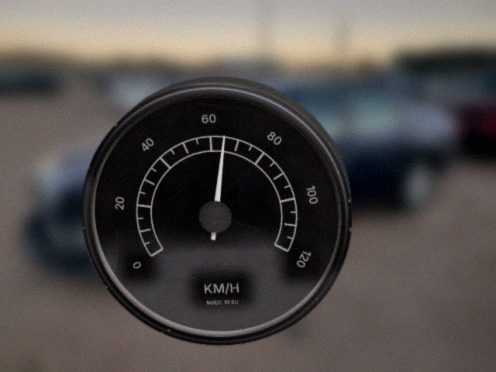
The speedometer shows 65km/h
